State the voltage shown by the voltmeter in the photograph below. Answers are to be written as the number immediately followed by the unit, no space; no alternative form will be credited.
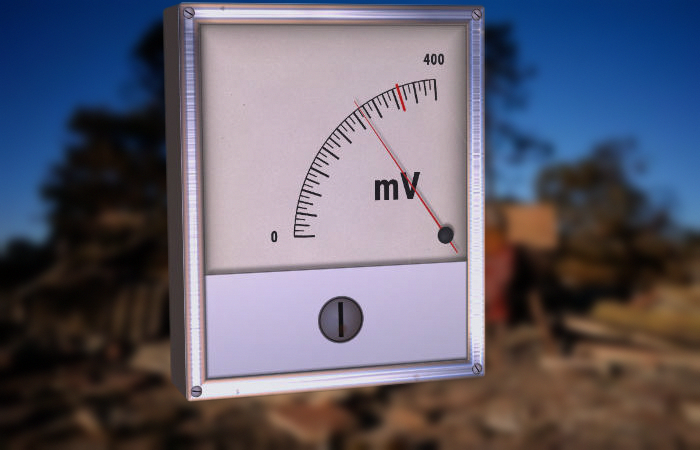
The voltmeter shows 250mV
